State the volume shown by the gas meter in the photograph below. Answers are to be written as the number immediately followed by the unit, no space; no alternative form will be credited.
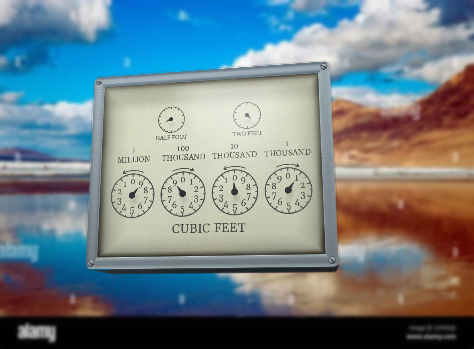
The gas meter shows 890100ft³
